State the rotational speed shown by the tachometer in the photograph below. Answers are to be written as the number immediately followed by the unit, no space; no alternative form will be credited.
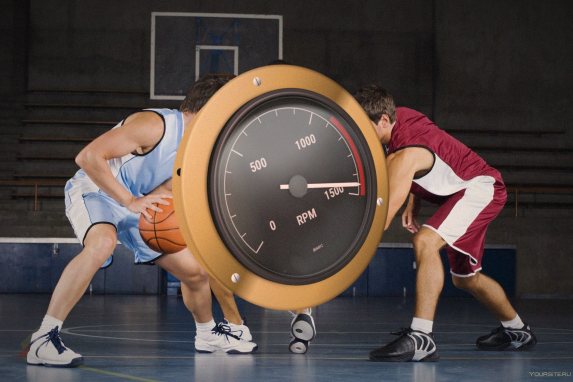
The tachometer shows 1450rpm
